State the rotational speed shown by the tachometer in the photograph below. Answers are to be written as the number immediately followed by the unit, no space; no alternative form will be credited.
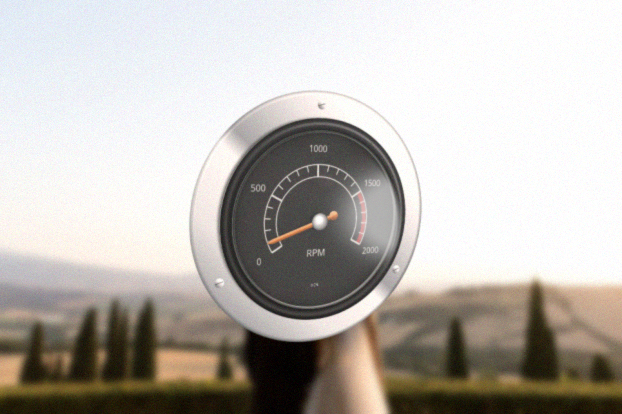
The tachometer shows 100rpm
